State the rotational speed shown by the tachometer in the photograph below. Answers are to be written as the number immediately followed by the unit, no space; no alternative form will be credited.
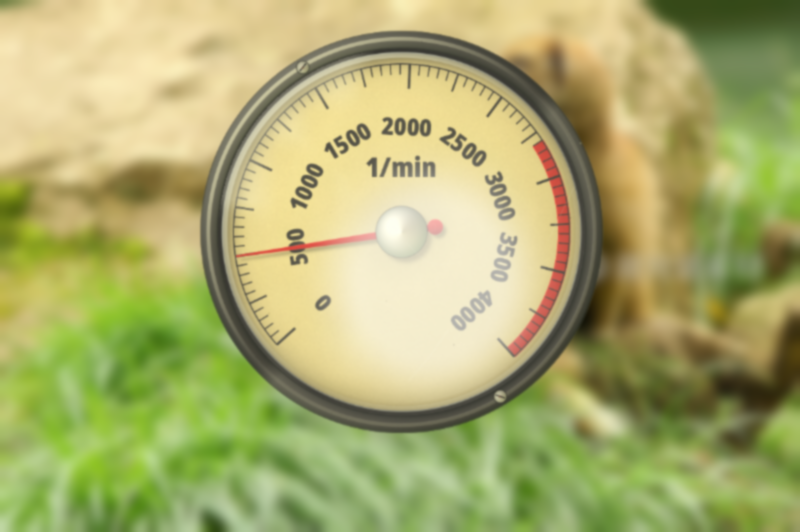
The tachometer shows 500rpm
